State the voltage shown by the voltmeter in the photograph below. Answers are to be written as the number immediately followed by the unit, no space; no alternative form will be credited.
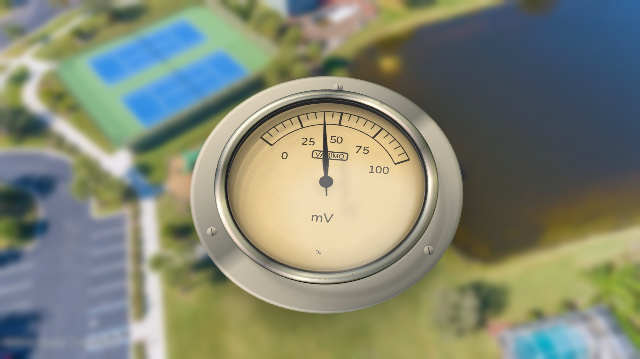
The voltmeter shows 40mV
